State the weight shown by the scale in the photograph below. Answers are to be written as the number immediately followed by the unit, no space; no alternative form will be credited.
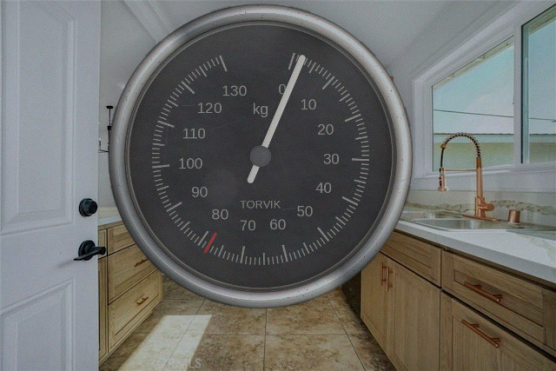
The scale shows 2kg
